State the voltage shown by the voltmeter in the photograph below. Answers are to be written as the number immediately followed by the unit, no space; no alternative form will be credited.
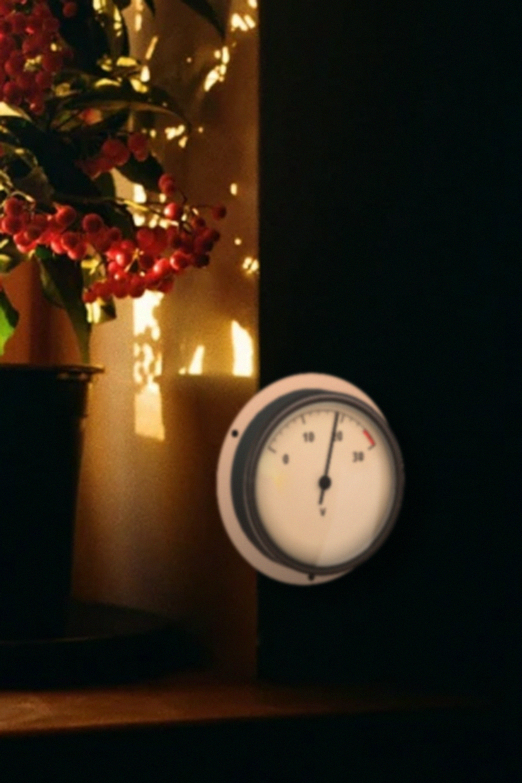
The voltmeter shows 18V
